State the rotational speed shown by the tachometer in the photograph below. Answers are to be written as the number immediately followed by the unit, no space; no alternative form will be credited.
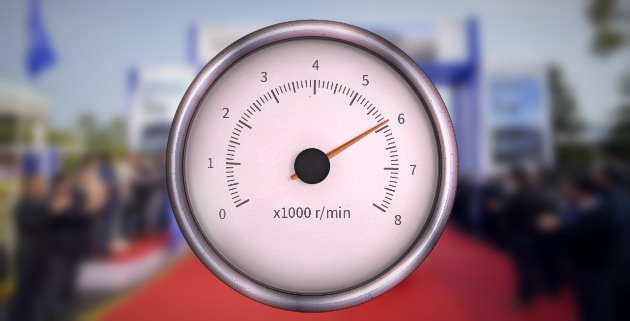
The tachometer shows 5900rpm
